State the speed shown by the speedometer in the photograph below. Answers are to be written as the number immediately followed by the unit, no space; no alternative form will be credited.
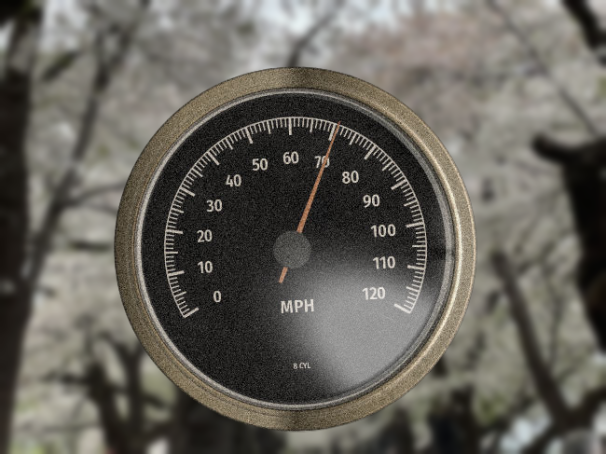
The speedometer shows 71mph
